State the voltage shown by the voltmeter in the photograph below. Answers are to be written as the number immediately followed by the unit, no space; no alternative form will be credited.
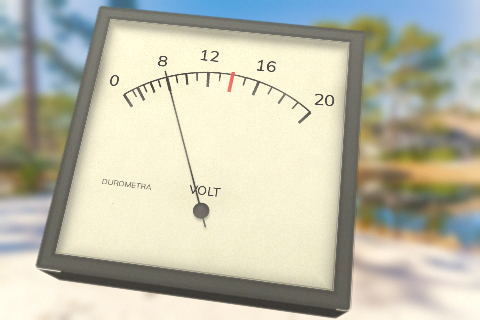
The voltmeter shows 8V
